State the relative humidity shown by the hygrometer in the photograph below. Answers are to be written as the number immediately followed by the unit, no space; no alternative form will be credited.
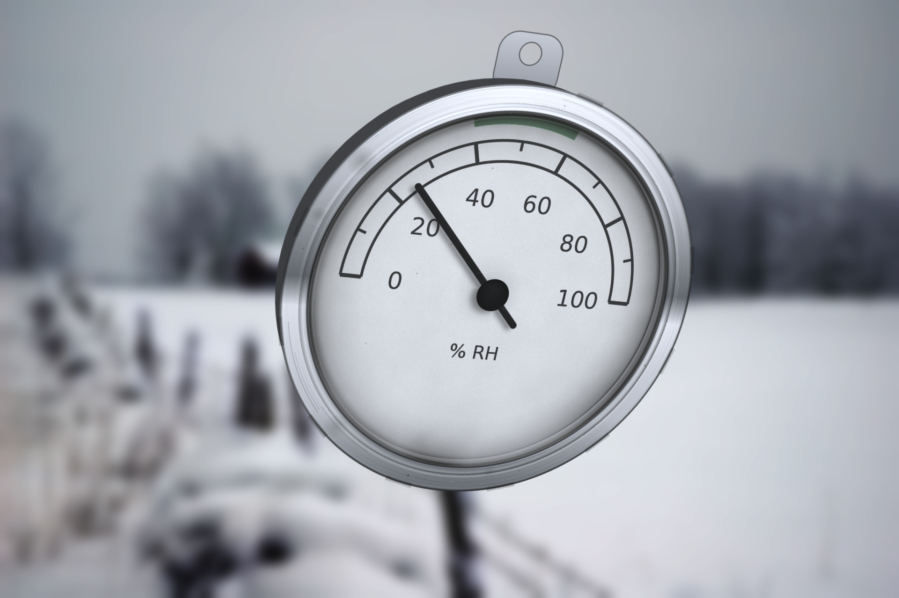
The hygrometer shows 25%
